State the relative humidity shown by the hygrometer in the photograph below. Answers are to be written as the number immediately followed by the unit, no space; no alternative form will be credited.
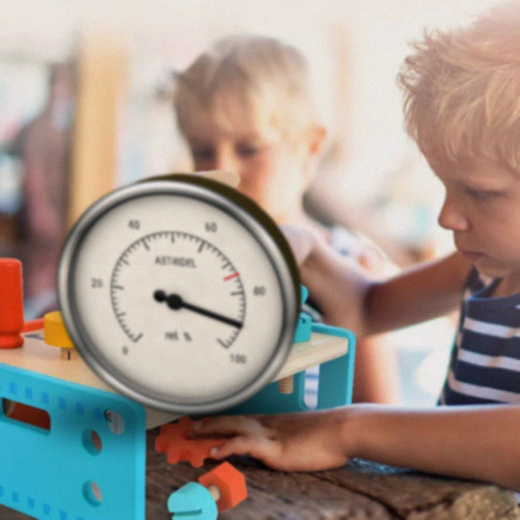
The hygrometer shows 90%
